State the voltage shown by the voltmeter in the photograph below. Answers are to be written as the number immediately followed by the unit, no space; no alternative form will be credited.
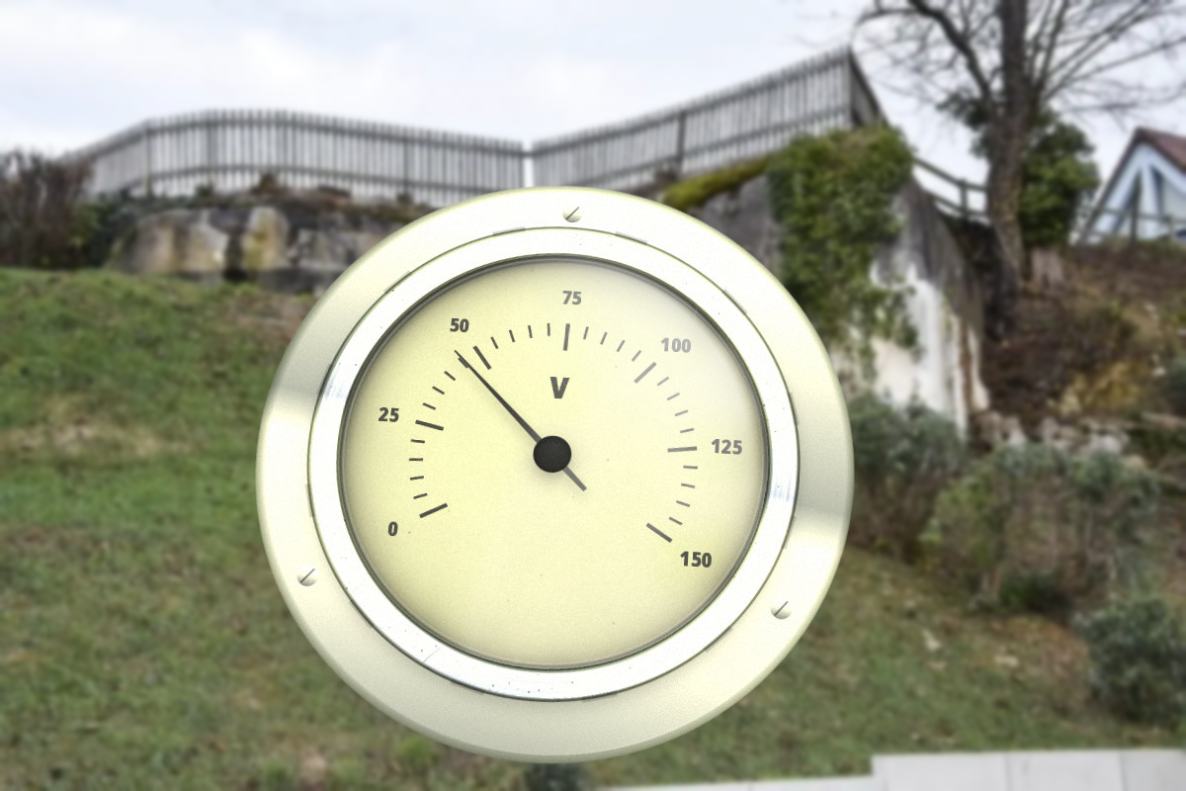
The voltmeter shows 45V
